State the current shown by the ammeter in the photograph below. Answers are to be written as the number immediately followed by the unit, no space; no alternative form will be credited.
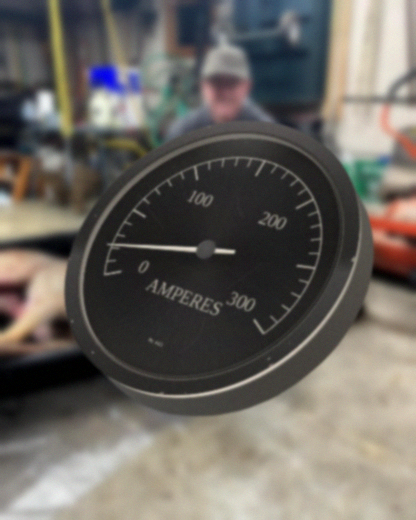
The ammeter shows 20A
